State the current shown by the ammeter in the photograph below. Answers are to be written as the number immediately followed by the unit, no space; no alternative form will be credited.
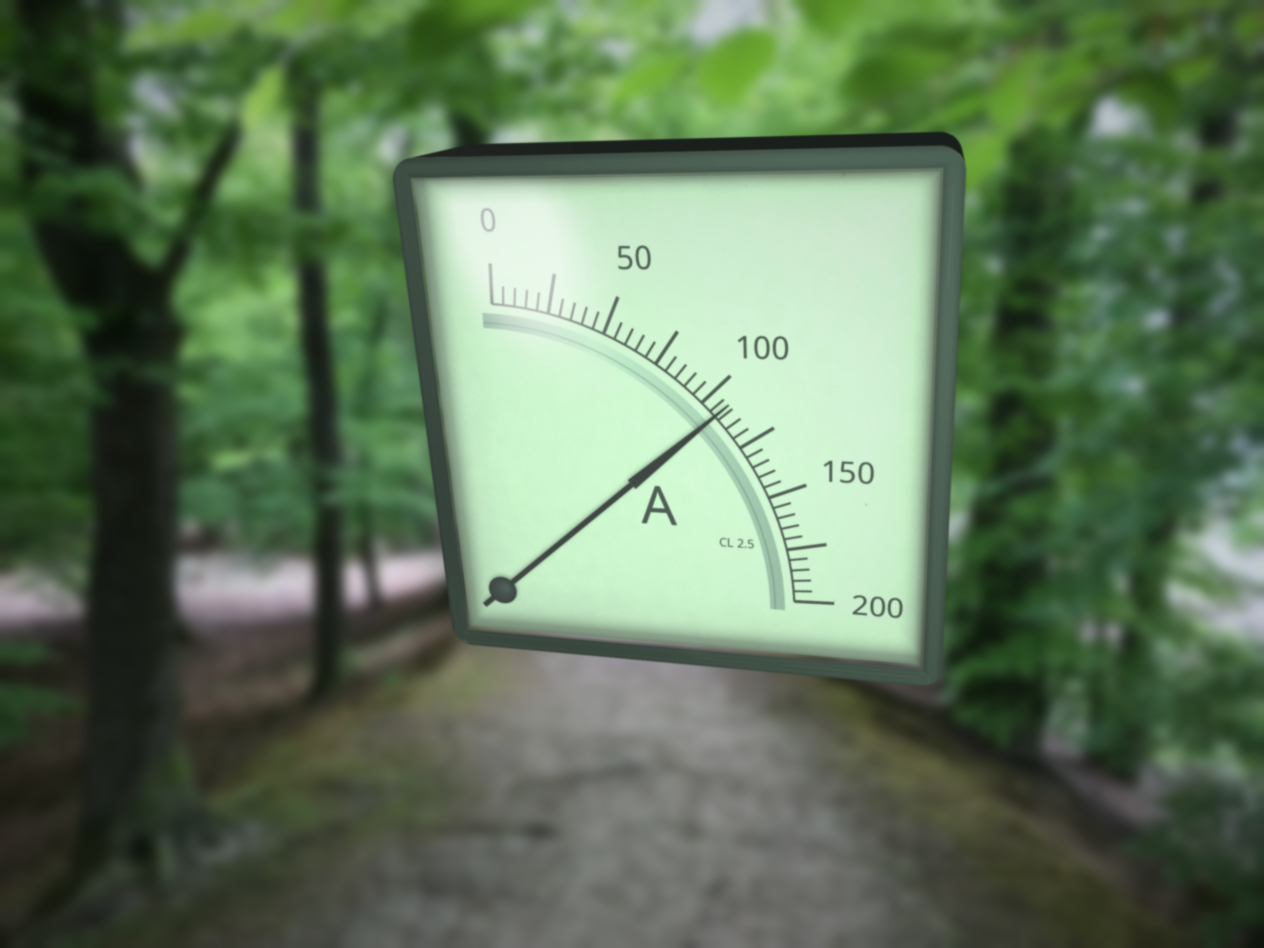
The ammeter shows 107.5A
